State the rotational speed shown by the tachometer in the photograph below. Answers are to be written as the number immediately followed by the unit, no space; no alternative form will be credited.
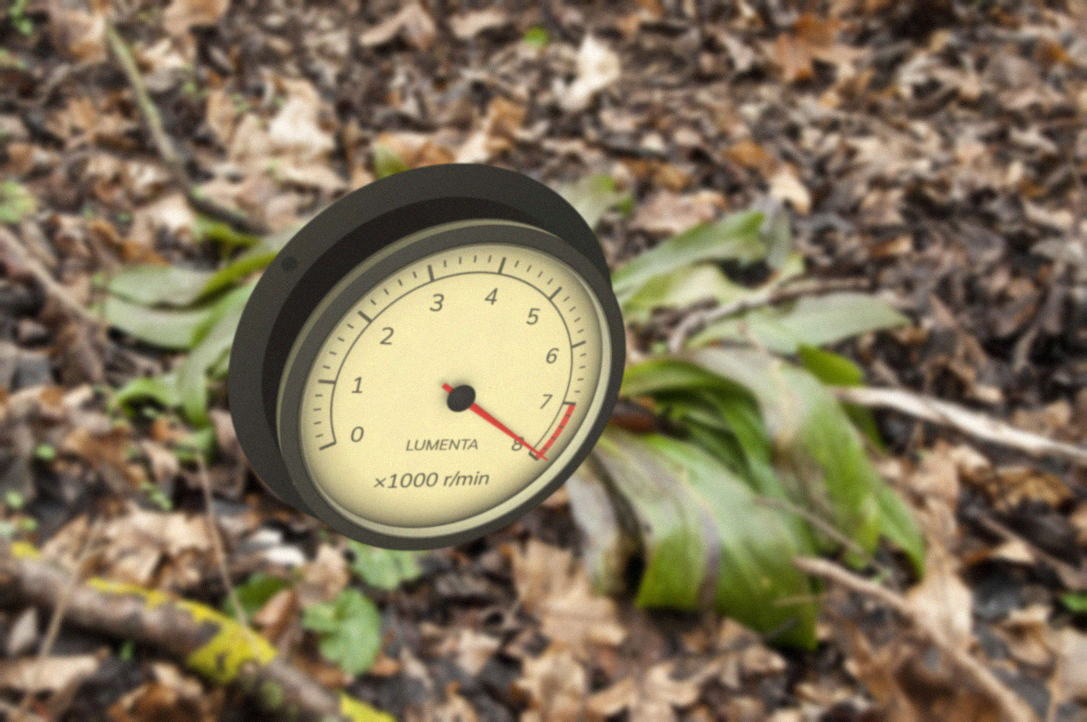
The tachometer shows 7900rpm
